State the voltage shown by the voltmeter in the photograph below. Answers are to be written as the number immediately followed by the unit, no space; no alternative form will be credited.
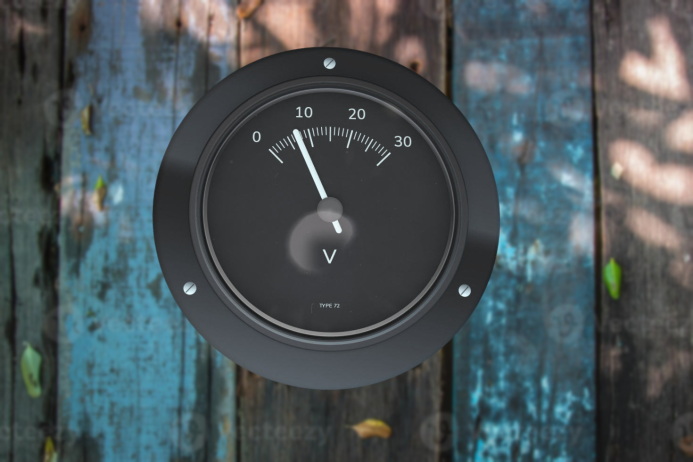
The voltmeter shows 7V
